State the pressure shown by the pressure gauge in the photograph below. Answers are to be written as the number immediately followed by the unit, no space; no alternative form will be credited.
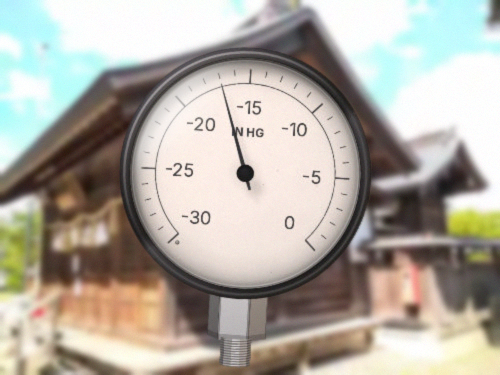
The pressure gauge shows -17inHg
